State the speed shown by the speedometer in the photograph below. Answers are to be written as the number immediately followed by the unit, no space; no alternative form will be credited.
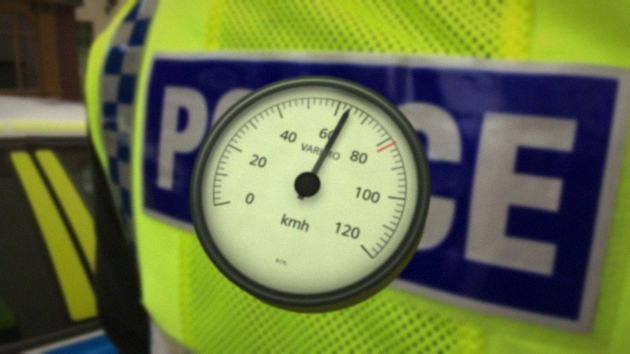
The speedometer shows 64km/h
